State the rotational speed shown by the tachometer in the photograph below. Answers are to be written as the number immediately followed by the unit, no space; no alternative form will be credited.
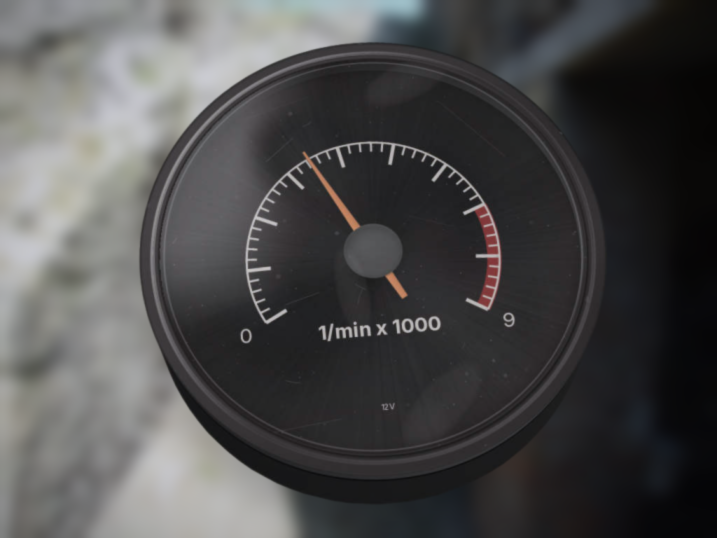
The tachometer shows 3400rpm
